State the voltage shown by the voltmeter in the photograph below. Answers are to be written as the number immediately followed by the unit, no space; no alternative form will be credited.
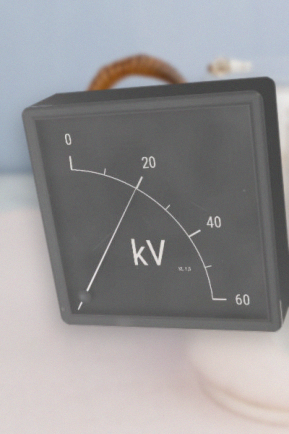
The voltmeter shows 20kV
